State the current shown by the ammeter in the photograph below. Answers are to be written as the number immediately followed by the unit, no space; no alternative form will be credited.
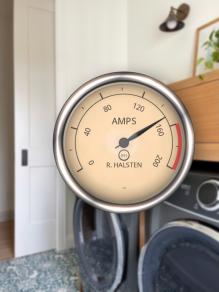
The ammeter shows 150A
